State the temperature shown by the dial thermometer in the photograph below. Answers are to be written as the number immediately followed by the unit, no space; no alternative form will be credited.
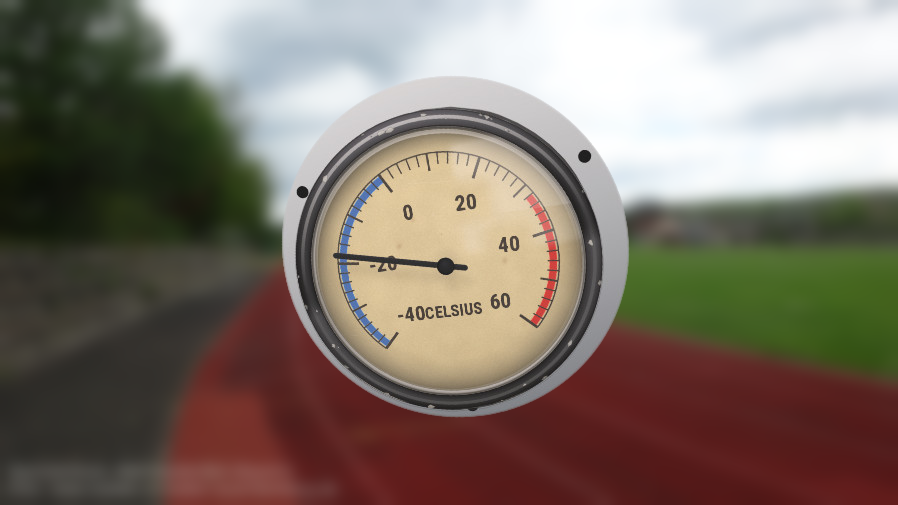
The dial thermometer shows -18°C
